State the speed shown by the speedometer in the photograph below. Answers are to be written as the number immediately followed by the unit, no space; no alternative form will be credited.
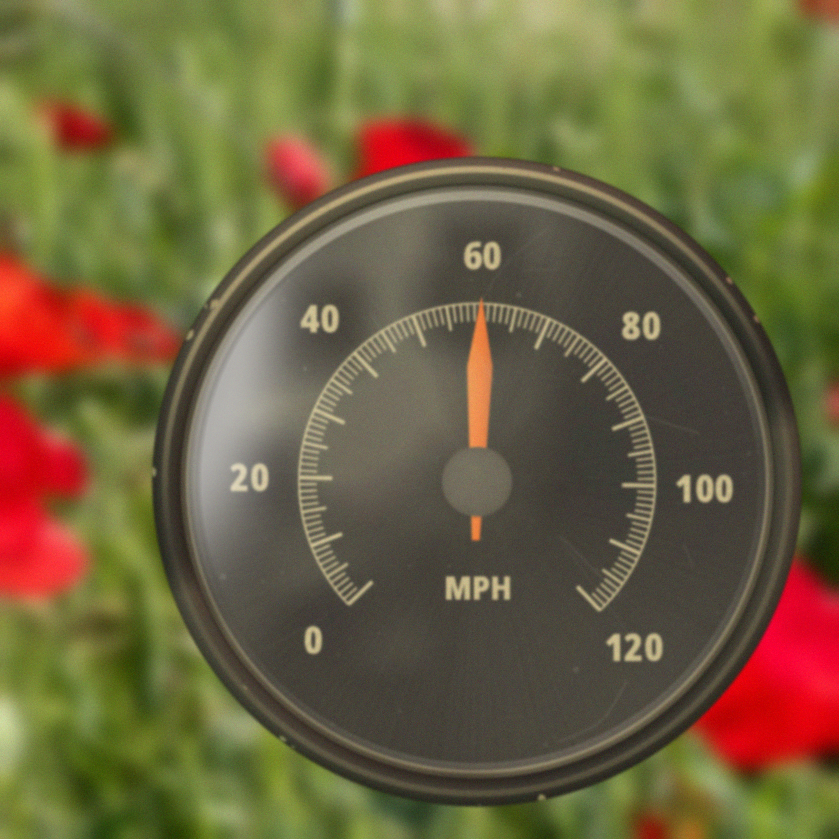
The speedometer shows 60mph
